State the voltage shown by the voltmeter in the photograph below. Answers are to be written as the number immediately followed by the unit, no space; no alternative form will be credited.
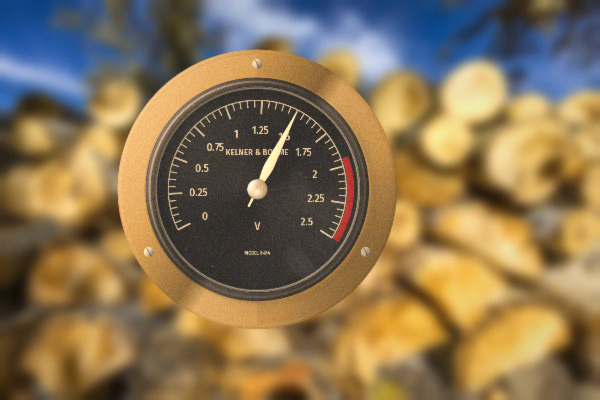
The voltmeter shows 1.5V
